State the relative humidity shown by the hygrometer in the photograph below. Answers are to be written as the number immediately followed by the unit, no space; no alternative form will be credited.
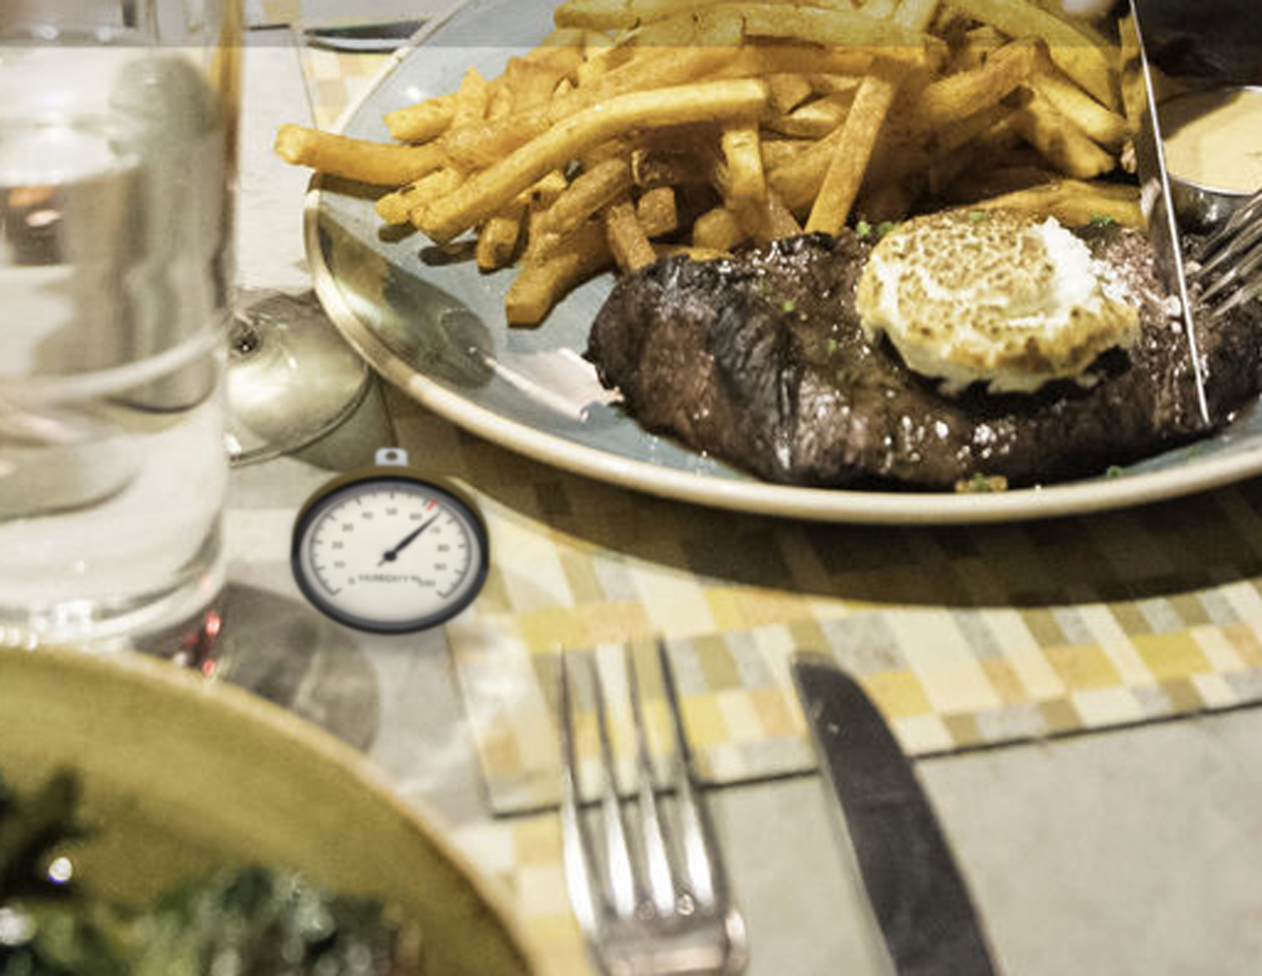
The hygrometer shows 65%
